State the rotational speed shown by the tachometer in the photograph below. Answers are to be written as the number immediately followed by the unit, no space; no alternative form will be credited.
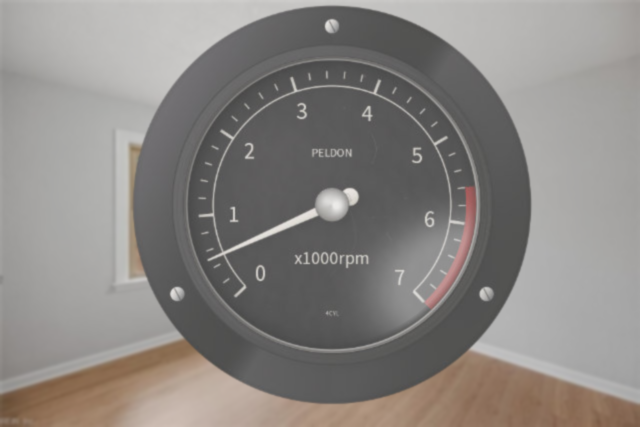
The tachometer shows 500rpm
